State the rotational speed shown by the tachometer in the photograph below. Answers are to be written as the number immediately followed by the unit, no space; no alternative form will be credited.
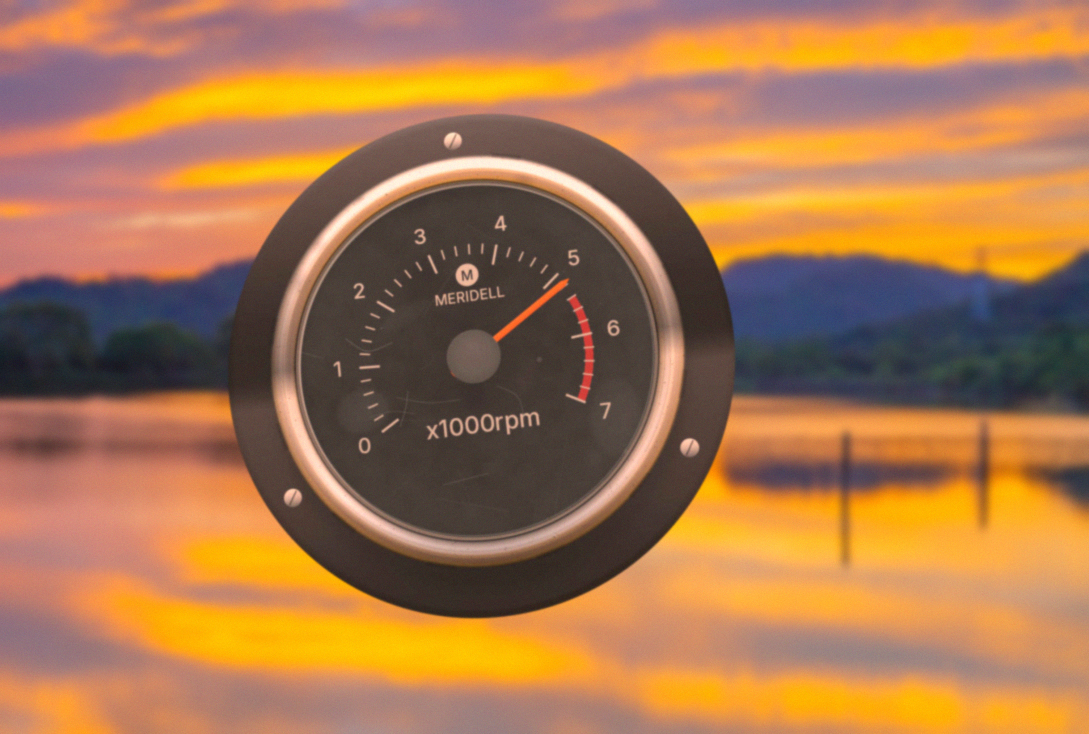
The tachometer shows 5200rpm
